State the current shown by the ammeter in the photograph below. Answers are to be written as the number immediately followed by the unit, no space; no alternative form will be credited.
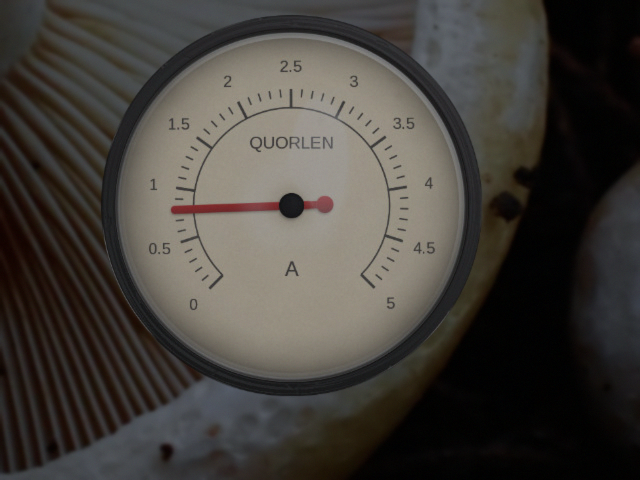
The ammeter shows 0.8A
